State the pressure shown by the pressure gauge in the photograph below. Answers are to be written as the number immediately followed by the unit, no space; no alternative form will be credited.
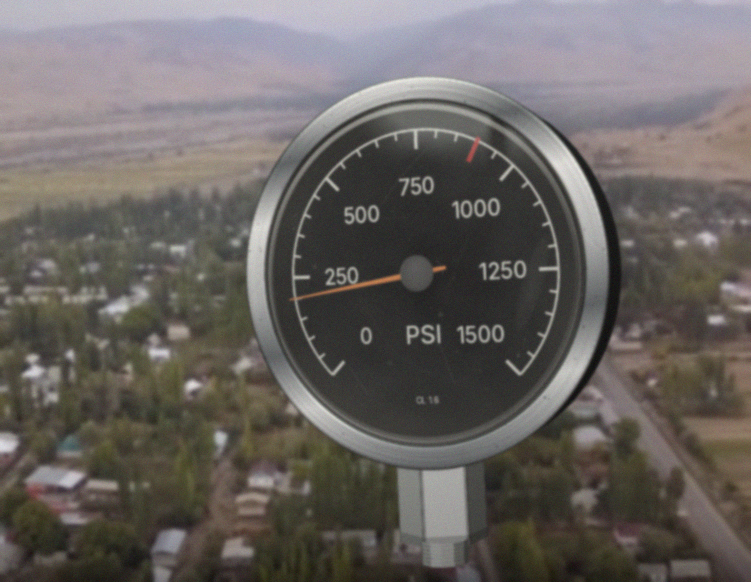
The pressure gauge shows 200psi
